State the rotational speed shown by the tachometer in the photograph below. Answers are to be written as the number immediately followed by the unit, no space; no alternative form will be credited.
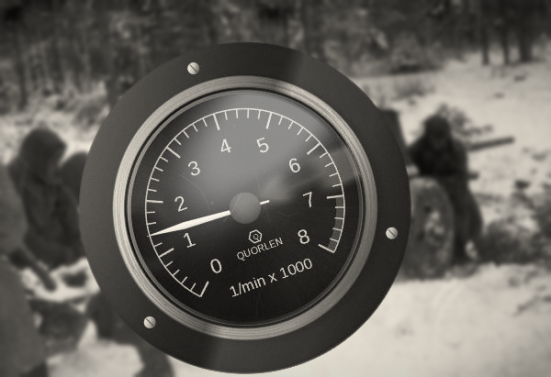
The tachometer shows 1400rpm
